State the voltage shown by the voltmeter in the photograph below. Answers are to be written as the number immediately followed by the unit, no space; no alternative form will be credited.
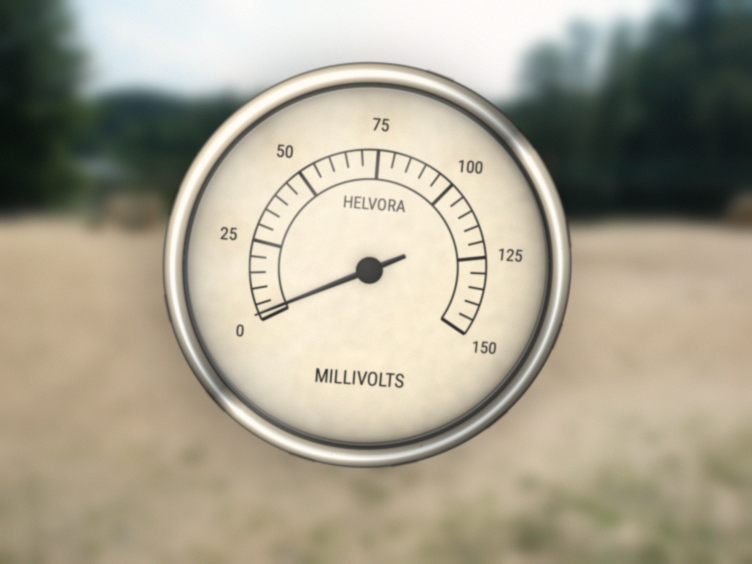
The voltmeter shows 2.5mV
